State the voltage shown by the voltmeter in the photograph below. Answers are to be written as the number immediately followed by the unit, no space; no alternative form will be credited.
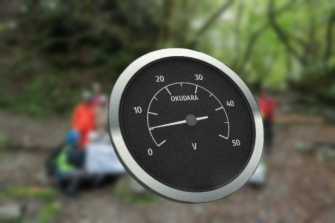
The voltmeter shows 5V
